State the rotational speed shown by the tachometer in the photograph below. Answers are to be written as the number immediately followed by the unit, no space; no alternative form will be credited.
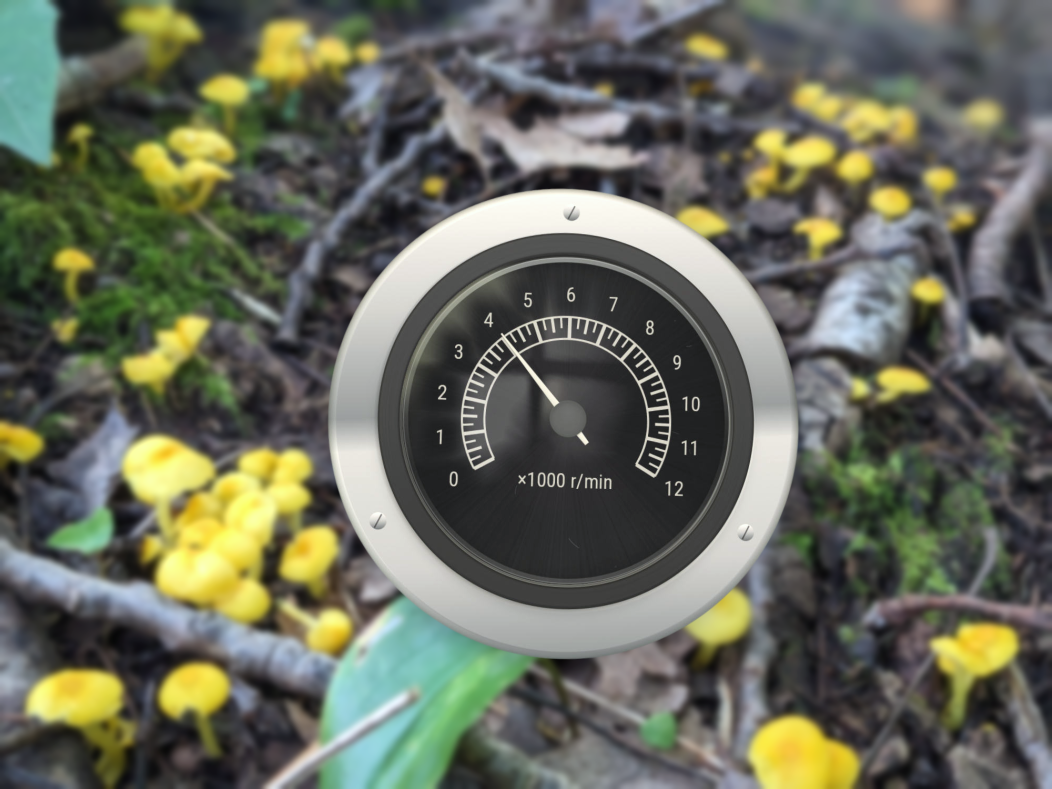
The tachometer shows 4000rpm
